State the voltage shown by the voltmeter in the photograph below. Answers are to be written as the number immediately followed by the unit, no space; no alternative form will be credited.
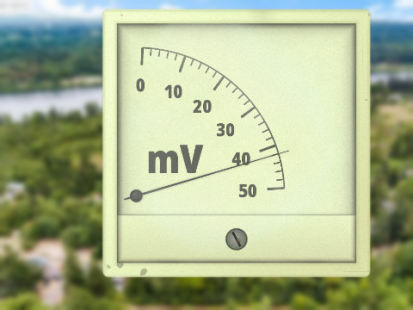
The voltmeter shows 42mV
